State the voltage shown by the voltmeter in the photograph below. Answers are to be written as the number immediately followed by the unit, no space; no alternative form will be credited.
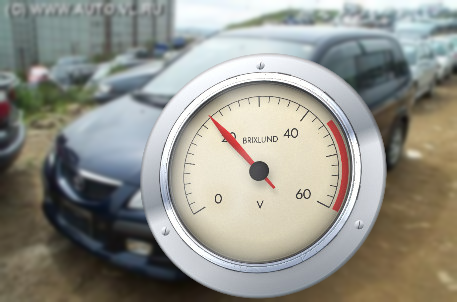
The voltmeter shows 20V
